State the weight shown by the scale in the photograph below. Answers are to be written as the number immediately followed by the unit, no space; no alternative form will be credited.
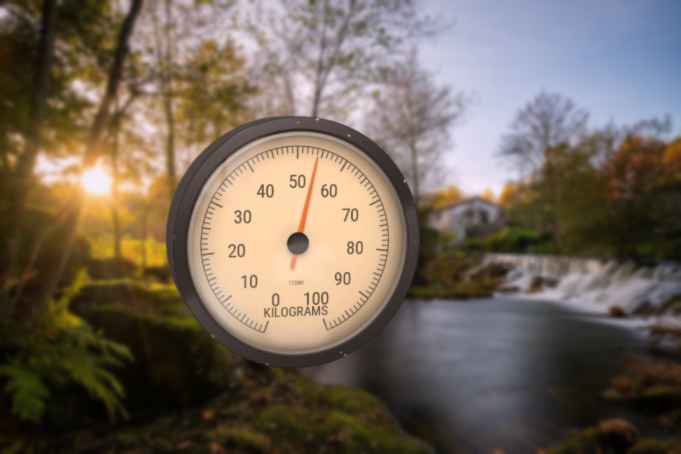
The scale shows 54kg
